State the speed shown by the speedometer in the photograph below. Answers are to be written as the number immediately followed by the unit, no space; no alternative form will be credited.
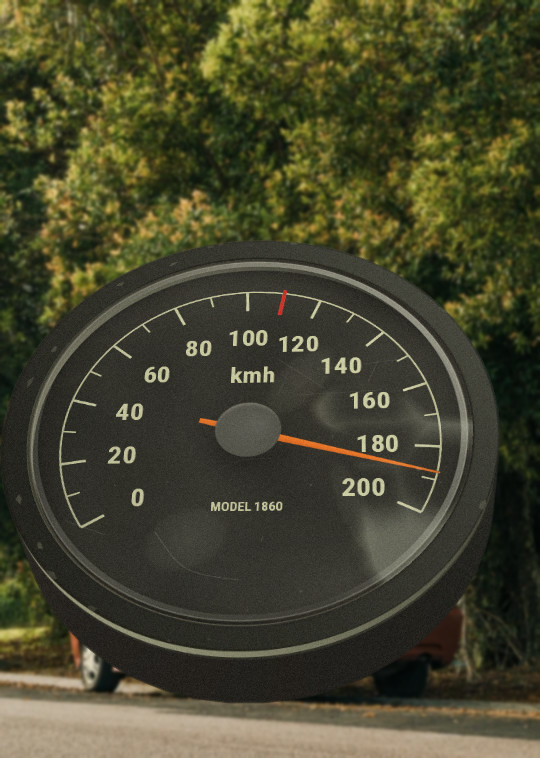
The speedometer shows 190km/h
